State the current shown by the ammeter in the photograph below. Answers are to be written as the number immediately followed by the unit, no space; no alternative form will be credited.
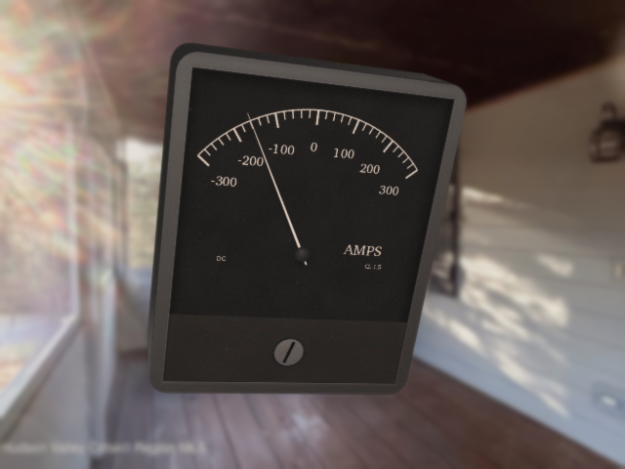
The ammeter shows -160A
